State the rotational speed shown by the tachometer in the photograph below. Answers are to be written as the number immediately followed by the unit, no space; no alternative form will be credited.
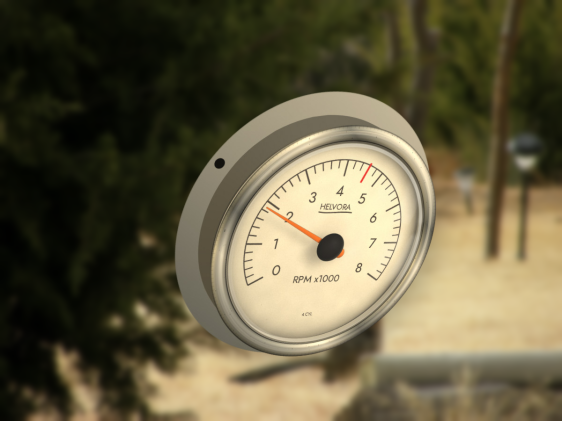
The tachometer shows 1900rpm
